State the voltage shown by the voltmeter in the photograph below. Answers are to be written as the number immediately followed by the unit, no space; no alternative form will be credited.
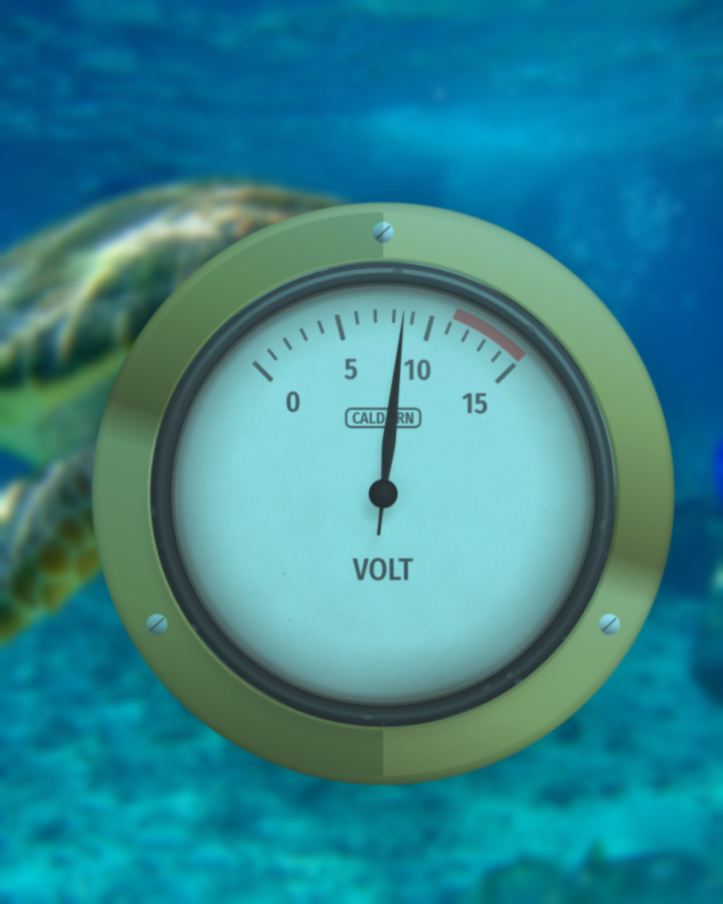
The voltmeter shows 8.5V
